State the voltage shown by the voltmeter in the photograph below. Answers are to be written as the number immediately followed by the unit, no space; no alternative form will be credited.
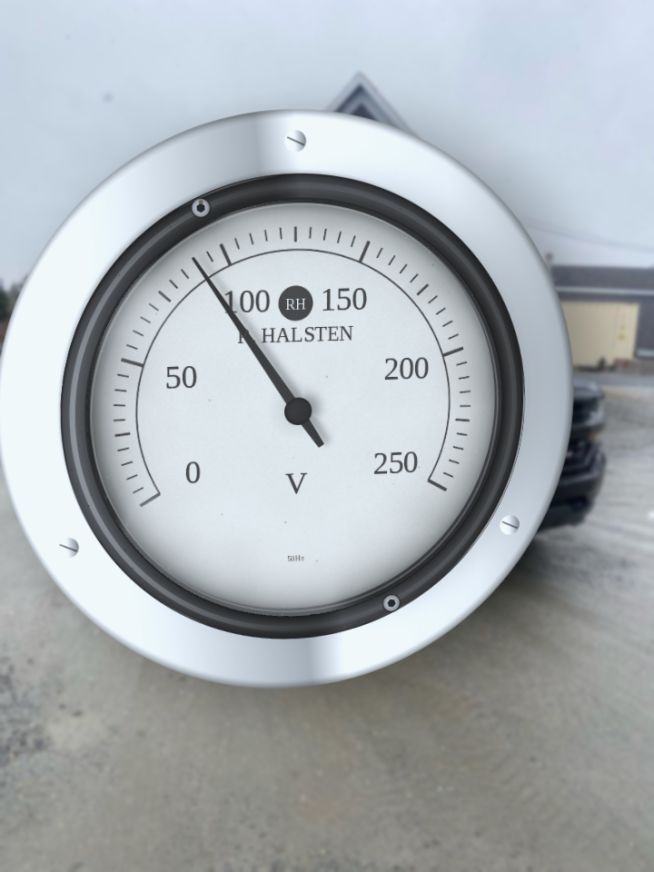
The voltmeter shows 90V
